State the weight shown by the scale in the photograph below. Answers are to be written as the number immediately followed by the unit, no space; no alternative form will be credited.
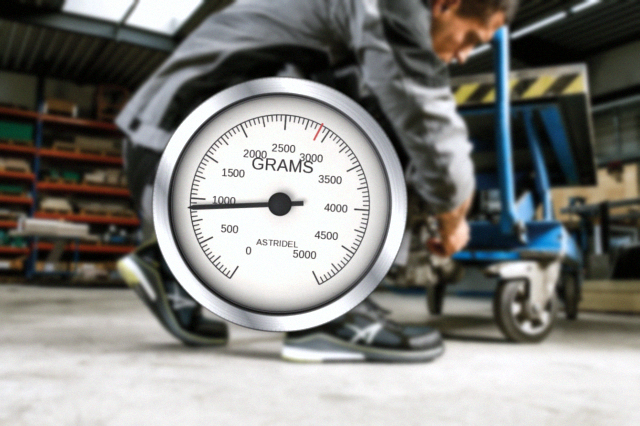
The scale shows 900g
